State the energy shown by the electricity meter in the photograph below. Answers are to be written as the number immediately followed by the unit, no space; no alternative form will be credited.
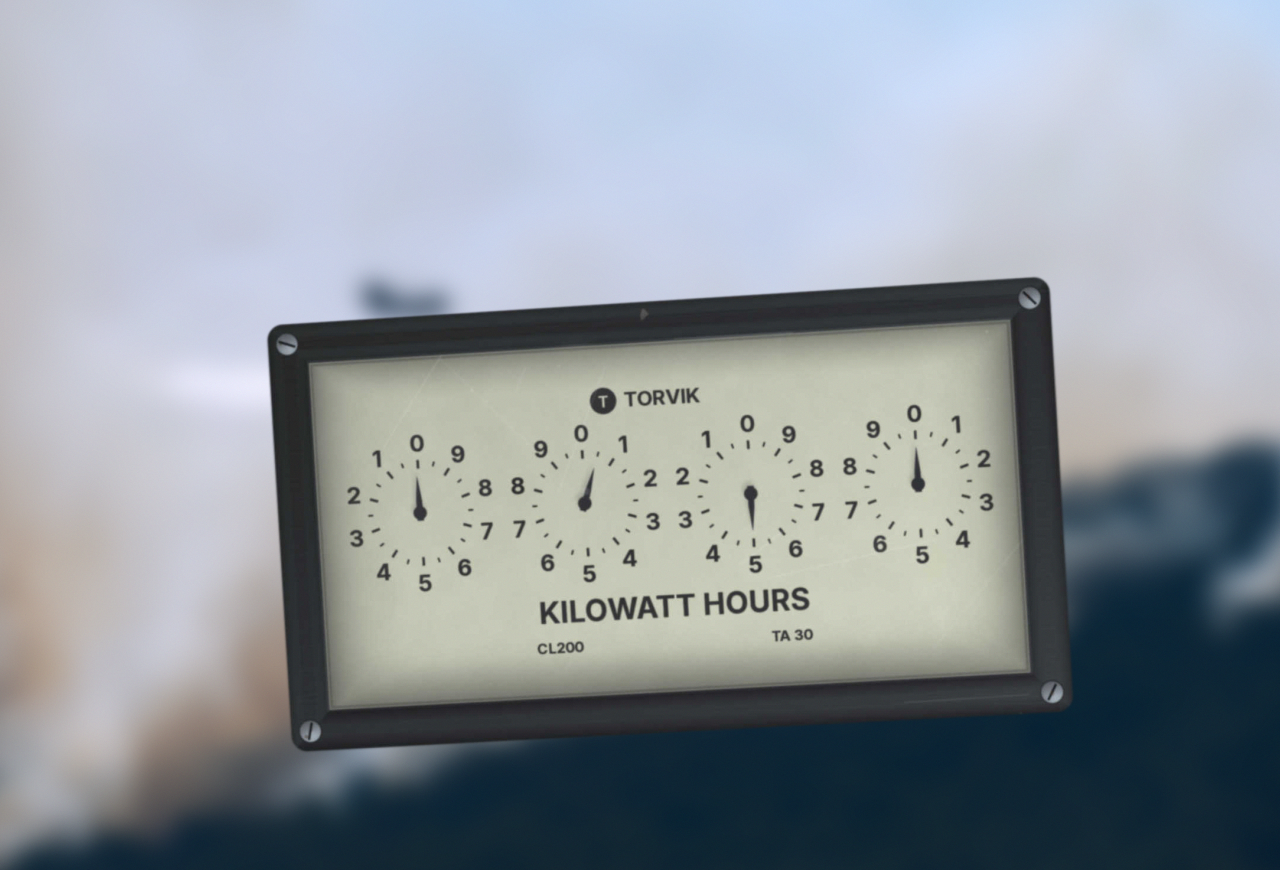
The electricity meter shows 50kWh
